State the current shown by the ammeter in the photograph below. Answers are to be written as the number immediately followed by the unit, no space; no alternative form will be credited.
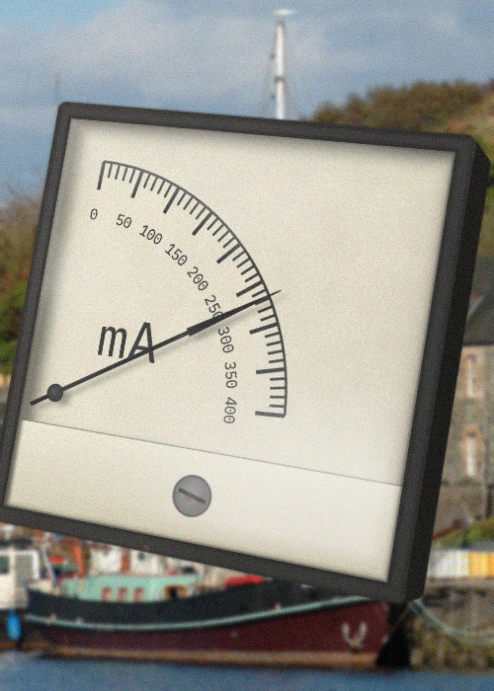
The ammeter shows 270mA
